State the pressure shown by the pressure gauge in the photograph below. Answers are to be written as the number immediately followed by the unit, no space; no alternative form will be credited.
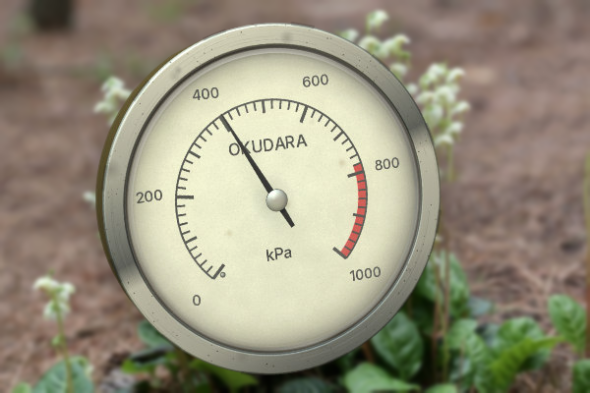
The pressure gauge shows 400kPa
